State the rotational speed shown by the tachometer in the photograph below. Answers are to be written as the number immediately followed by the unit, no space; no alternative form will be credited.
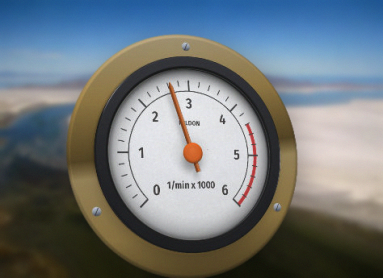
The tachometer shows 2600rpm
